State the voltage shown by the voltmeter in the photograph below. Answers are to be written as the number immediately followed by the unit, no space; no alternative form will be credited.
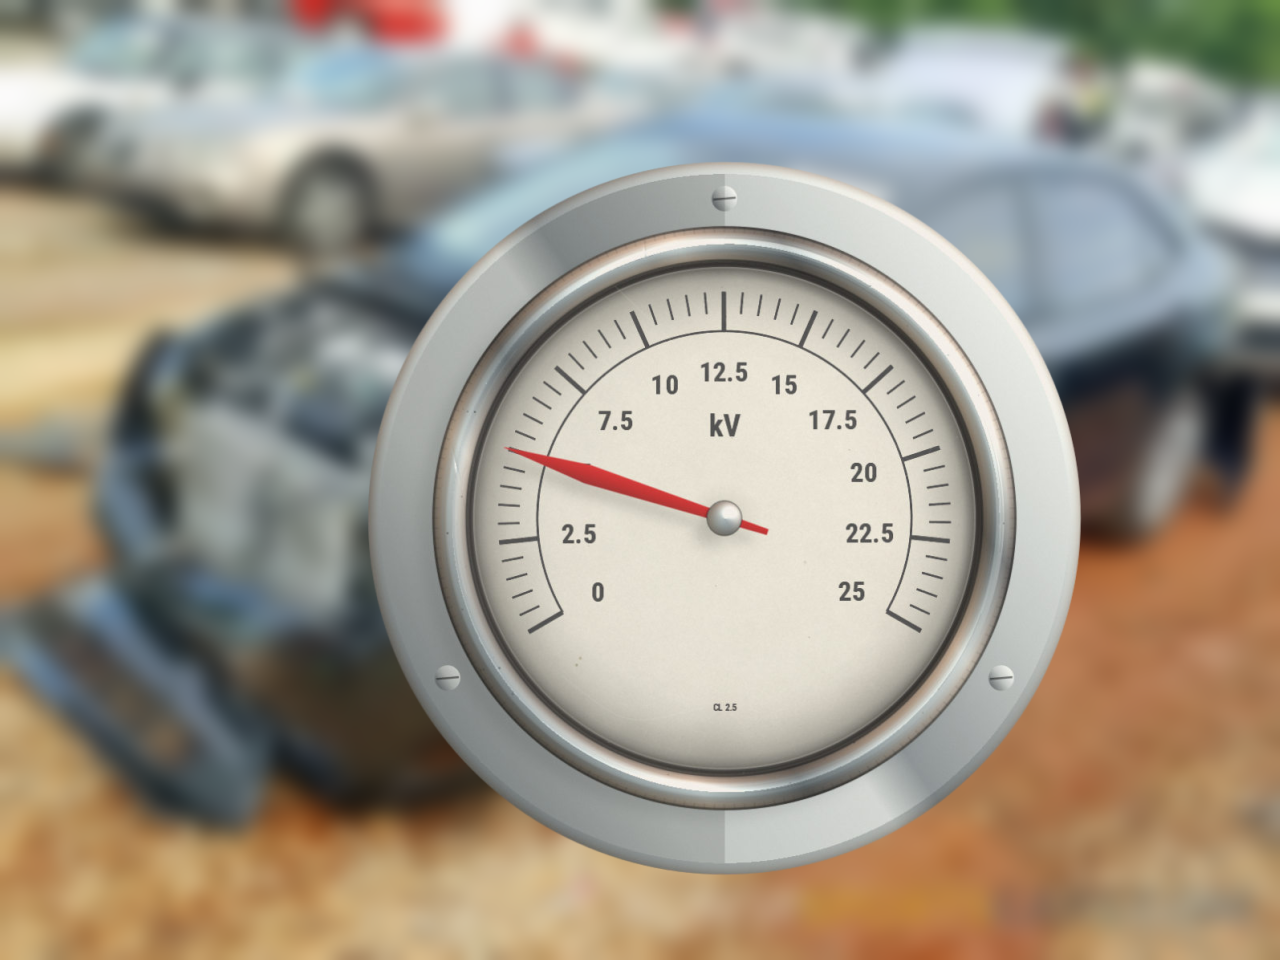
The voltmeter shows 5kV
